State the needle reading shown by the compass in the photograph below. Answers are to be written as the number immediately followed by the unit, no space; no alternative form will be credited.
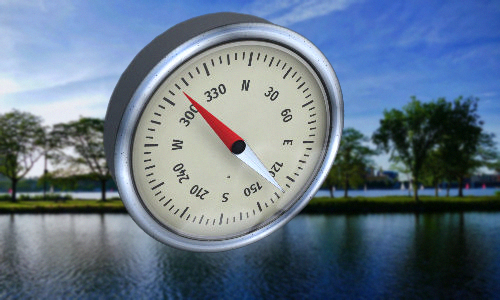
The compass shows 310°
